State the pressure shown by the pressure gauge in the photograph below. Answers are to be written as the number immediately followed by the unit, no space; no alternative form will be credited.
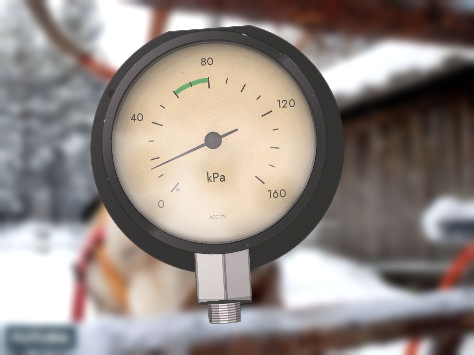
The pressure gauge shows 15kPa
